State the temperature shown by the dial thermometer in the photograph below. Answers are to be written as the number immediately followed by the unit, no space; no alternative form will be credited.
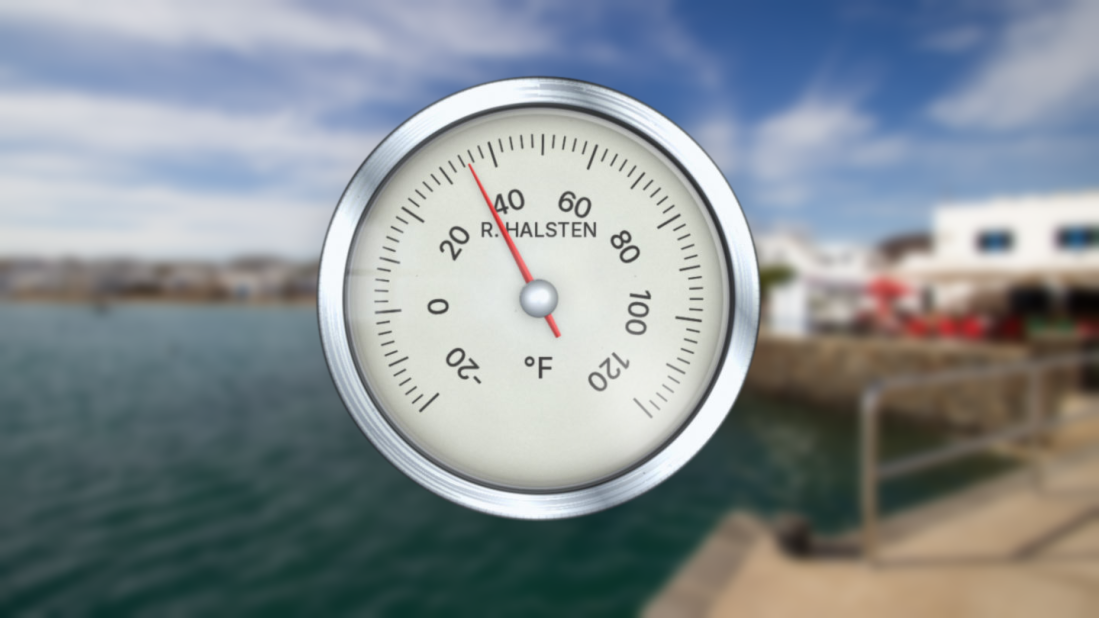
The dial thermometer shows 35°F
